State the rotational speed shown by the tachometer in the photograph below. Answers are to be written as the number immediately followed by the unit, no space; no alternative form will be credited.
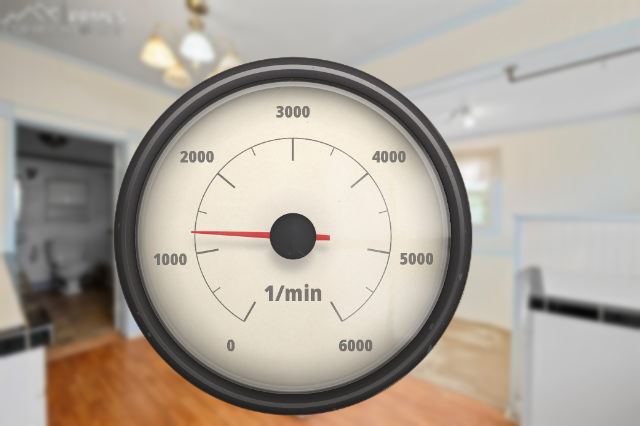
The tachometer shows 1250rpm
